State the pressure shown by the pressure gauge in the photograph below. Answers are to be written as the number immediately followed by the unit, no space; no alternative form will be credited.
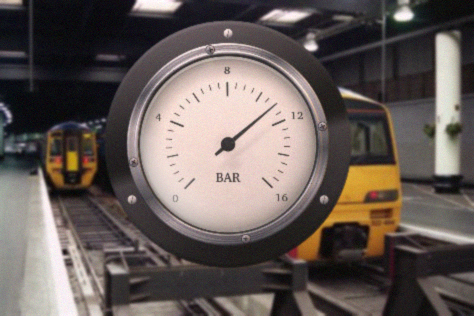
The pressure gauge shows 11bar
